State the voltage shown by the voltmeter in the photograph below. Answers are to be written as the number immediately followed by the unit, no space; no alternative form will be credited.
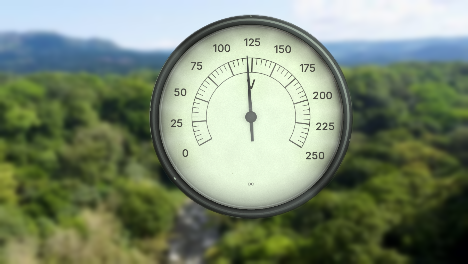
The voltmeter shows 120V
